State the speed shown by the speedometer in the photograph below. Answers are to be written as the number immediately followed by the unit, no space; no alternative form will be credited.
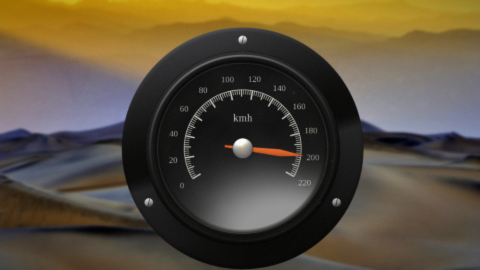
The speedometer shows 200km/h
